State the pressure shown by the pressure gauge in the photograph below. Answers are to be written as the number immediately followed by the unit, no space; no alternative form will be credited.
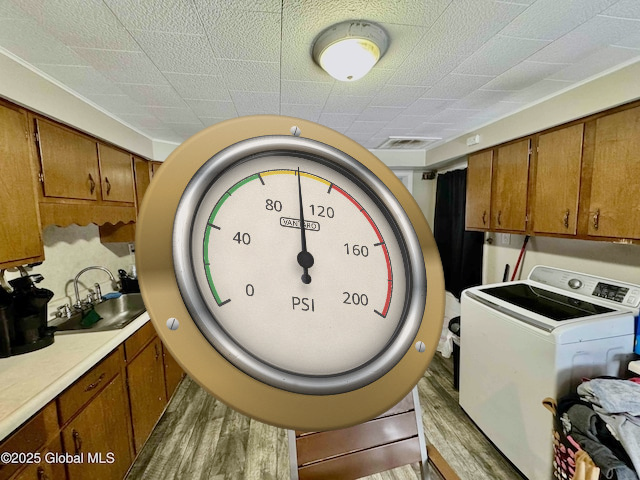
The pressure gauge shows 100psi
